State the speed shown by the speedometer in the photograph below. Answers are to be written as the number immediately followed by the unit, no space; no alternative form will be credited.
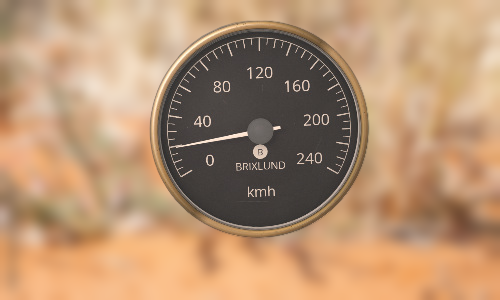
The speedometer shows 20km/h
